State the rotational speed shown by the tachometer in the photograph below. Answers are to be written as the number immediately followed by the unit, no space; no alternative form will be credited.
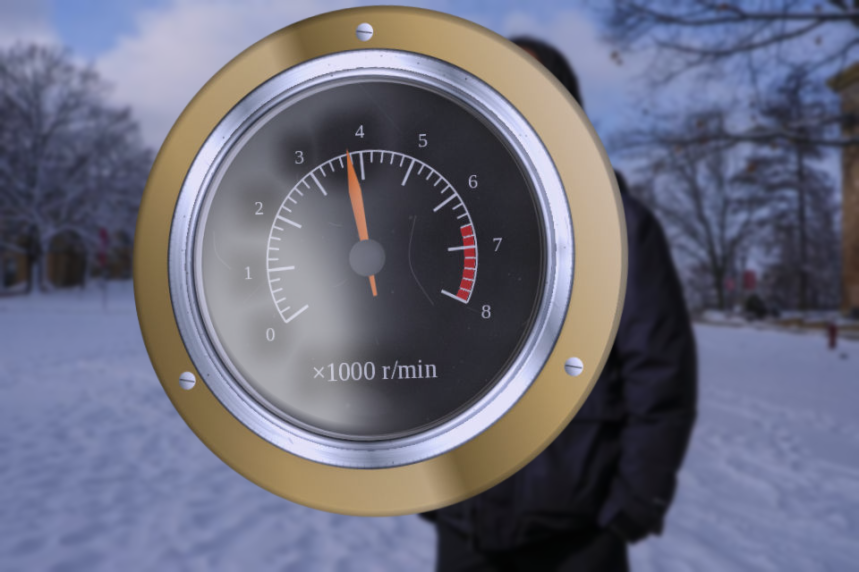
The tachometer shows 3800rpm
